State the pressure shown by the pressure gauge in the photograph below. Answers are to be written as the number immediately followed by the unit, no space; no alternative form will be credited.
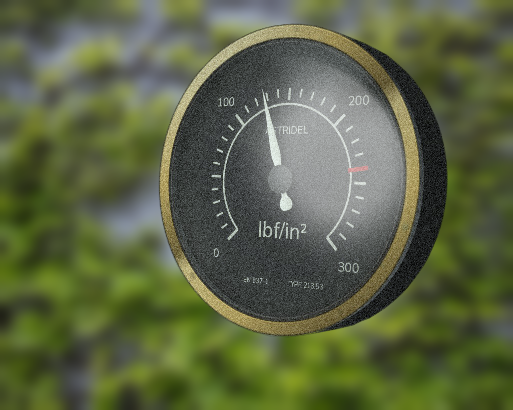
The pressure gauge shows 130psi
